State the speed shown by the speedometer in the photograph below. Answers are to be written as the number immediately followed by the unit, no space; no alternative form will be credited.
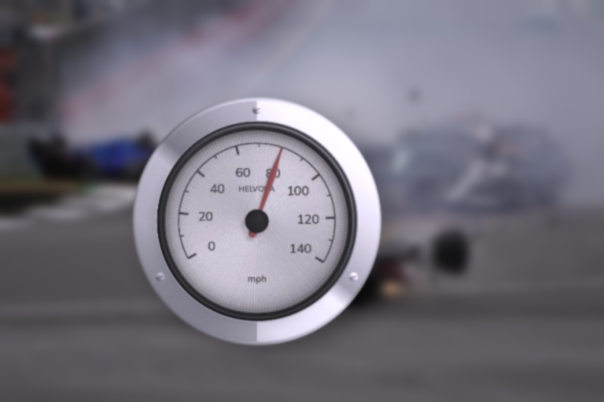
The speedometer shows 80mph
